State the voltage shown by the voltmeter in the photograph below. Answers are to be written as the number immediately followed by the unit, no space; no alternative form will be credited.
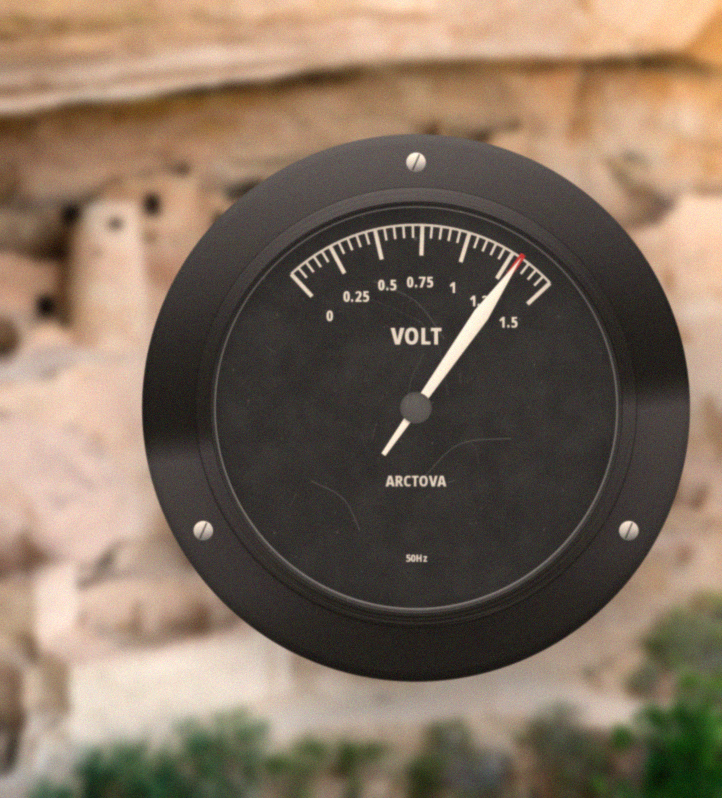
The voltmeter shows 1.3V
